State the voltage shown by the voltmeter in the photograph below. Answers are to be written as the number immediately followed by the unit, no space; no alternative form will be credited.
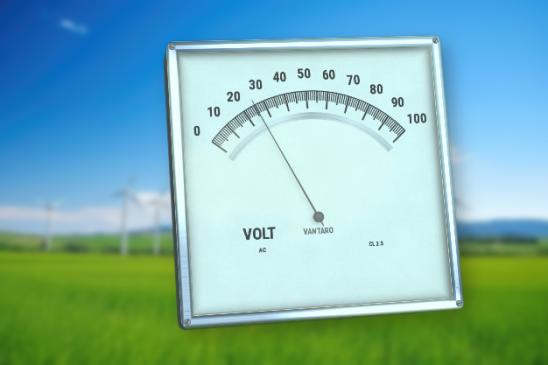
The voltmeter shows 25V
